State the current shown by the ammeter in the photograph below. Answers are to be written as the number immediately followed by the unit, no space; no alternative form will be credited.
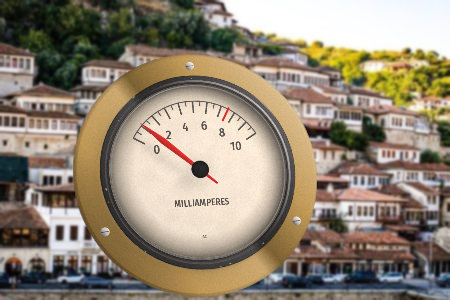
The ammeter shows 1mA
